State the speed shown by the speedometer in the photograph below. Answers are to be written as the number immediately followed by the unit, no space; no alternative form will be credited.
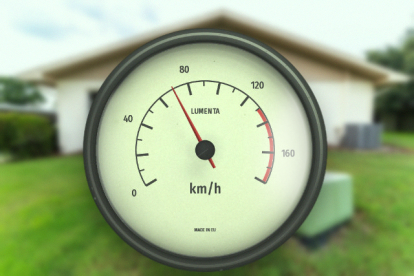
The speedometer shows 70km/h
